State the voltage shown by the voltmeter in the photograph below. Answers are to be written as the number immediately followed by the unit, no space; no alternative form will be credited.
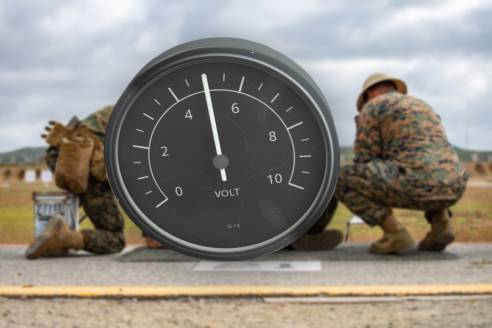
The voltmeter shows 5V
